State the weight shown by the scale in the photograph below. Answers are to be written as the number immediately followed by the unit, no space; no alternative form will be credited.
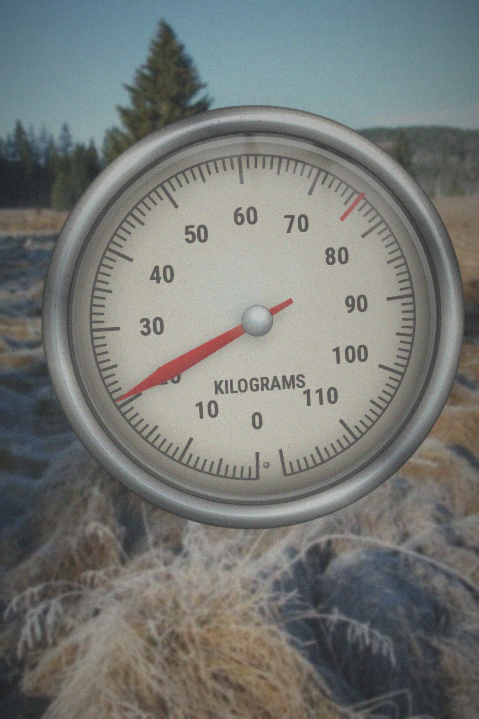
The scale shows 21kg
